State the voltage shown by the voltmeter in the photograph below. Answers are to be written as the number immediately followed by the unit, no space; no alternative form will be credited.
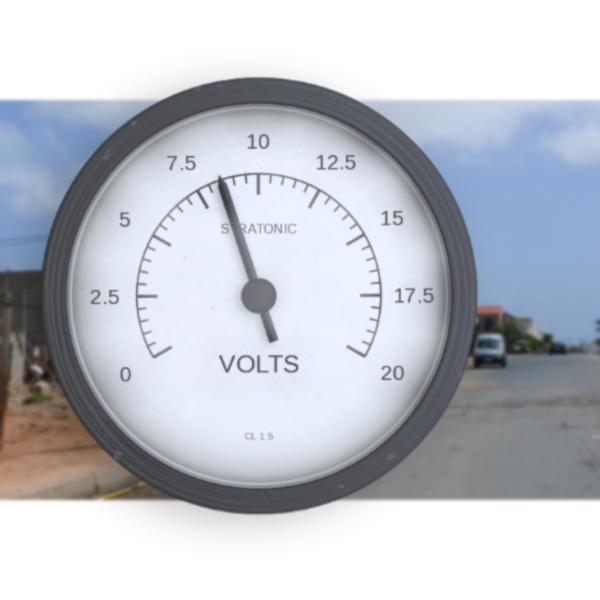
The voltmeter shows 8.5V
